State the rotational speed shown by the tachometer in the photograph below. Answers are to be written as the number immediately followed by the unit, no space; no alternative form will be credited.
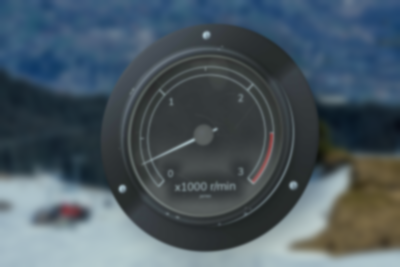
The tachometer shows 250rpm
